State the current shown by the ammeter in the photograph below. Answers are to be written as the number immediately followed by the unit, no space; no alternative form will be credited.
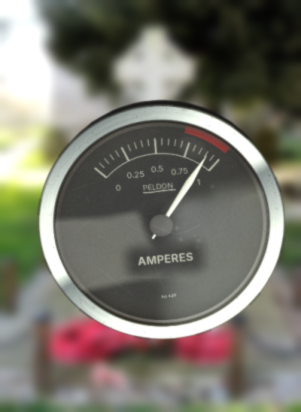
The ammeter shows 0.9A
